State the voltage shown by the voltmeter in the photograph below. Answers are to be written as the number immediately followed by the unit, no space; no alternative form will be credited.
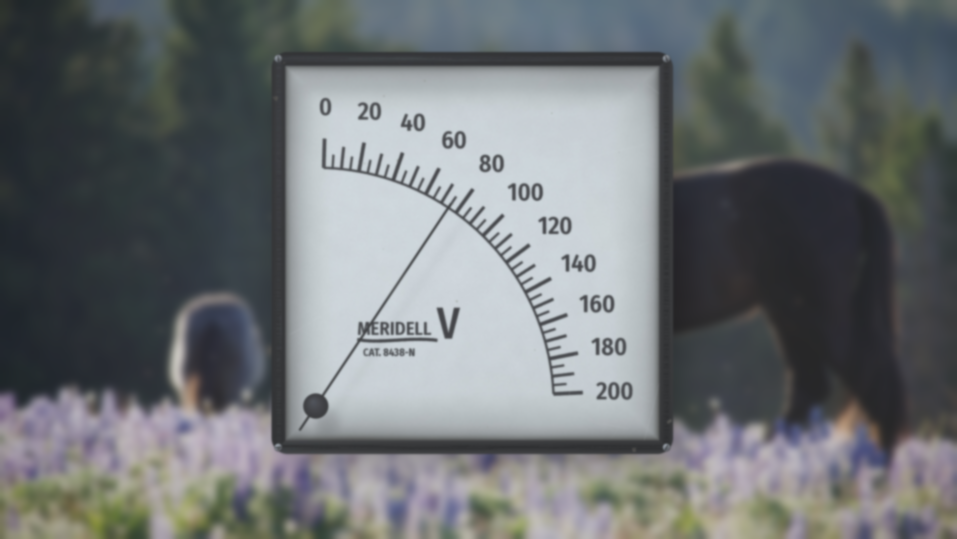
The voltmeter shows 75V
